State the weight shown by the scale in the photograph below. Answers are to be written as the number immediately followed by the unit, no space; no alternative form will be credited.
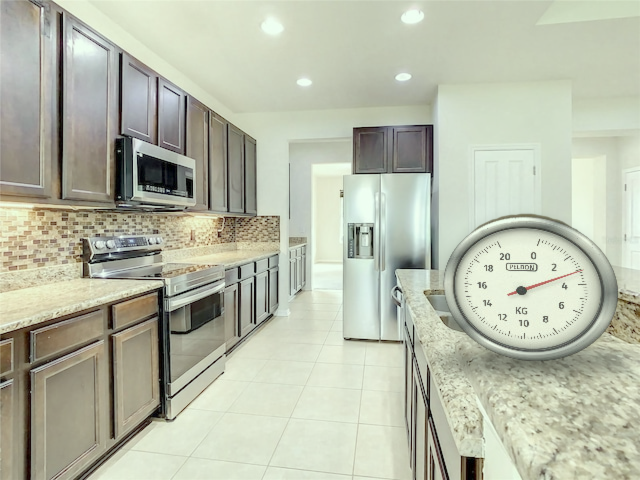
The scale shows 3kg
